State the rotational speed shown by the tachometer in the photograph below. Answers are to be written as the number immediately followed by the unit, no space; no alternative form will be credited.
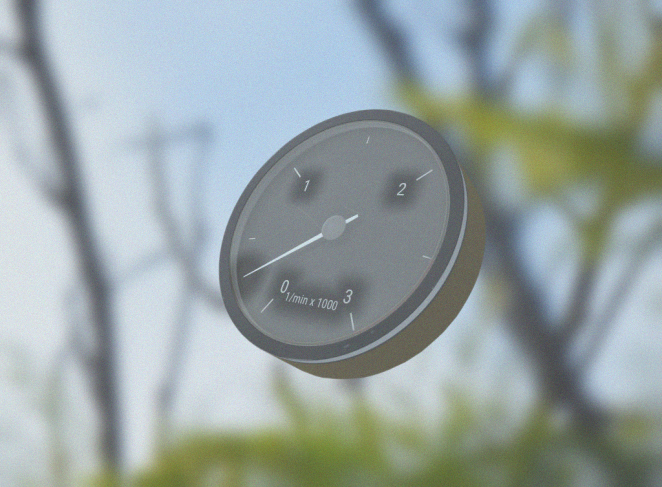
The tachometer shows 250rpm
